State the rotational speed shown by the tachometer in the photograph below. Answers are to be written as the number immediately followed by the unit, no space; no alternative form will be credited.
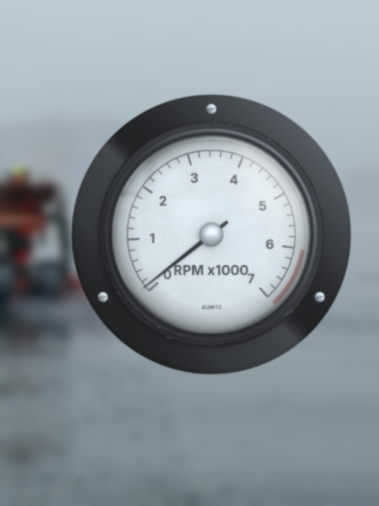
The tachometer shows 100rpm
